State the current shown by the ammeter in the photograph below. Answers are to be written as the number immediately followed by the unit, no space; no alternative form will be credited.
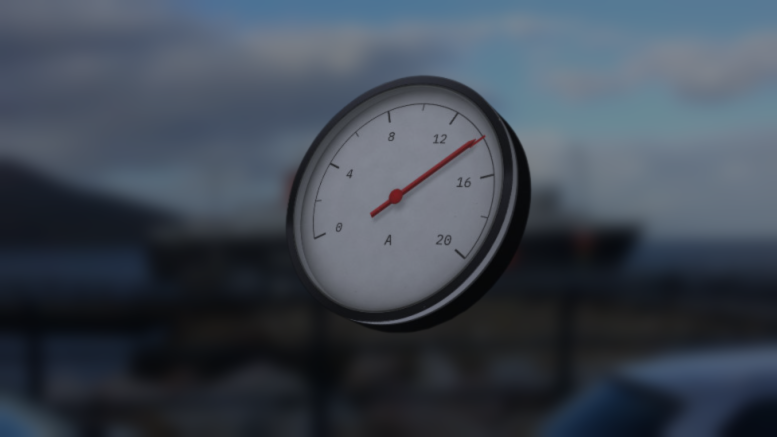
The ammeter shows 14A
